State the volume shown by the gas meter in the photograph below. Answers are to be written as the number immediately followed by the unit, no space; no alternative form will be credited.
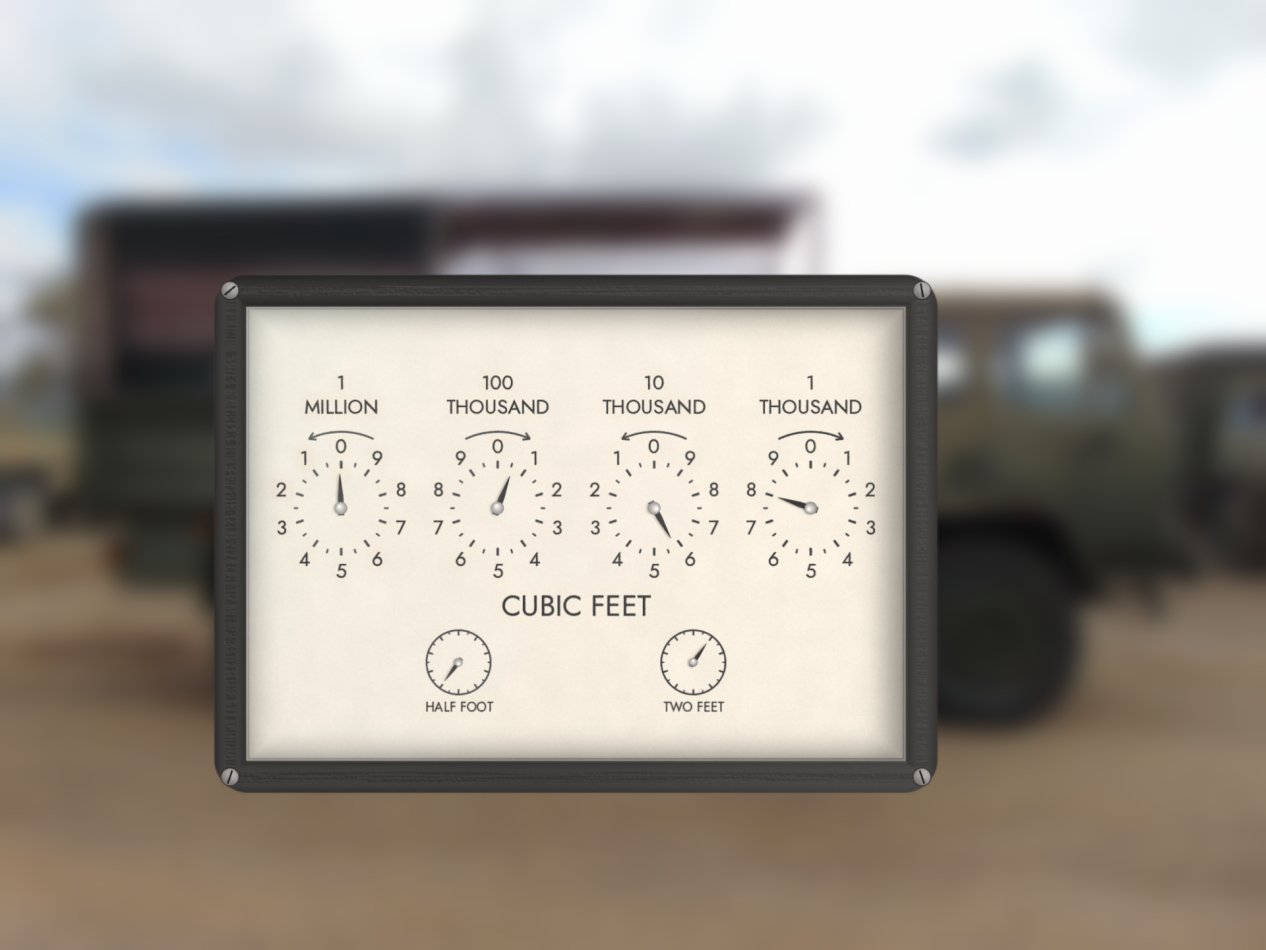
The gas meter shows 5800ft³
